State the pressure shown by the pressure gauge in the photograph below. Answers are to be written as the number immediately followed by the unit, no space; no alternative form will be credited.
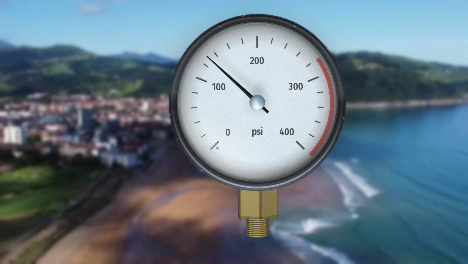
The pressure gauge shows 130psi
